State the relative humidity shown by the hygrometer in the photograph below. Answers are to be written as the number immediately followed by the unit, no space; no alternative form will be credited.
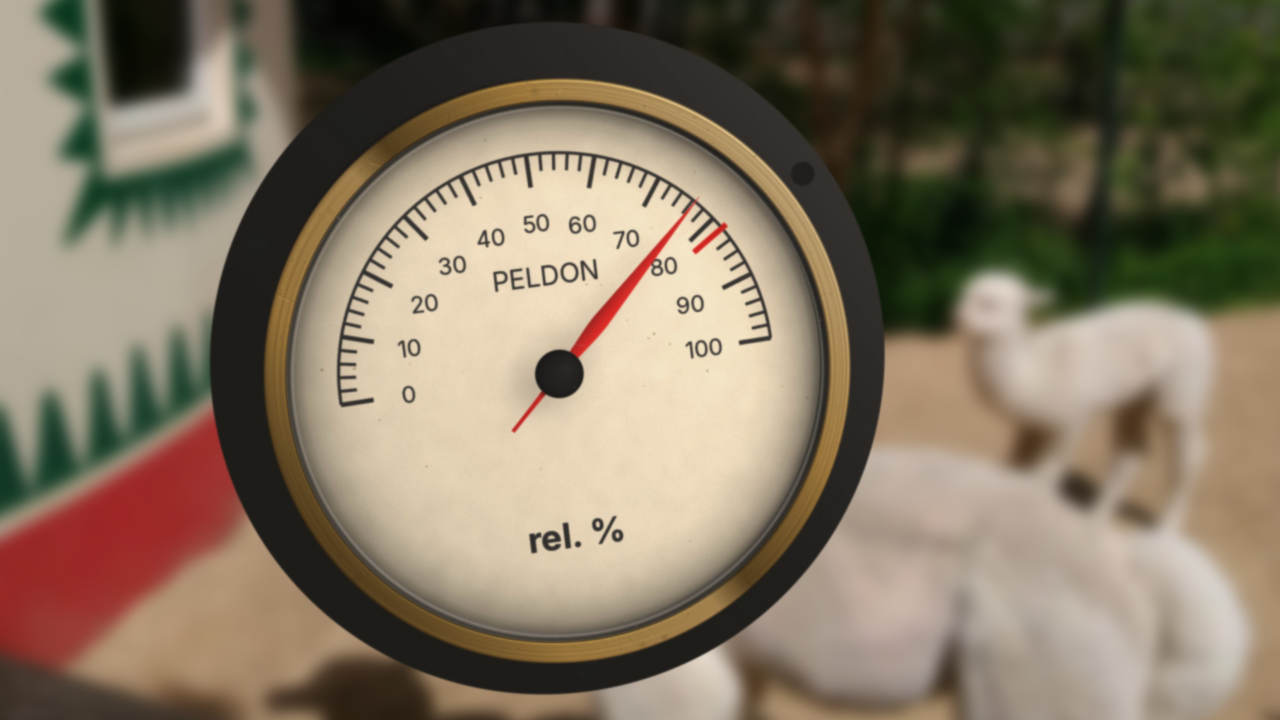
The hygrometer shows 76%
